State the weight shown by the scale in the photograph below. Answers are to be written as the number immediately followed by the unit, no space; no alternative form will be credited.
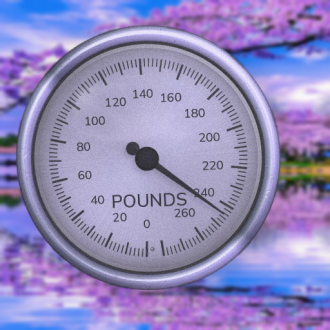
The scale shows 244lb
